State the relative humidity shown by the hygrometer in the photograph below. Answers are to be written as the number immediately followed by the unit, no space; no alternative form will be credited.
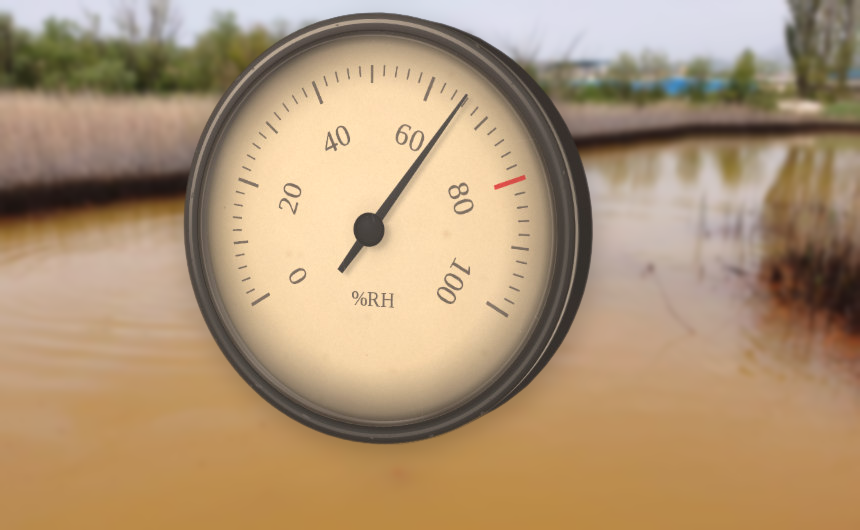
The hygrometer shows 66%
